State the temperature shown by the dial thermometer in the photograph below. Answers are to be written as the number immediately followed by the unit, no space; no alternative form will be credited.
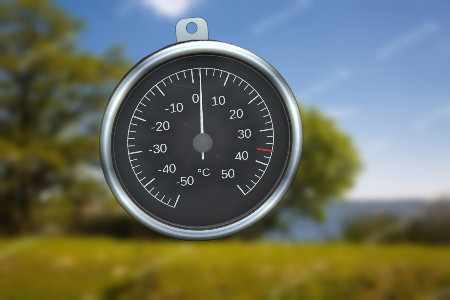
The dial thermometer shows 2°C
